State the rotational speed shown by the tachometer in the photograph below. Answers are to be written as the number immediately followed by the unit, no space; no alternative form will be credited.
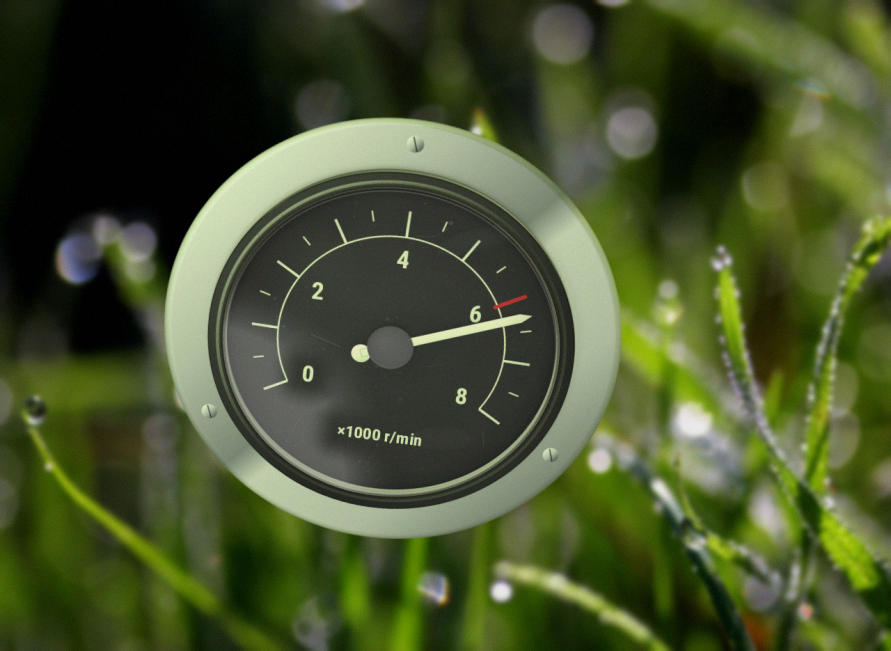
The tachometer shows 6250rpm
